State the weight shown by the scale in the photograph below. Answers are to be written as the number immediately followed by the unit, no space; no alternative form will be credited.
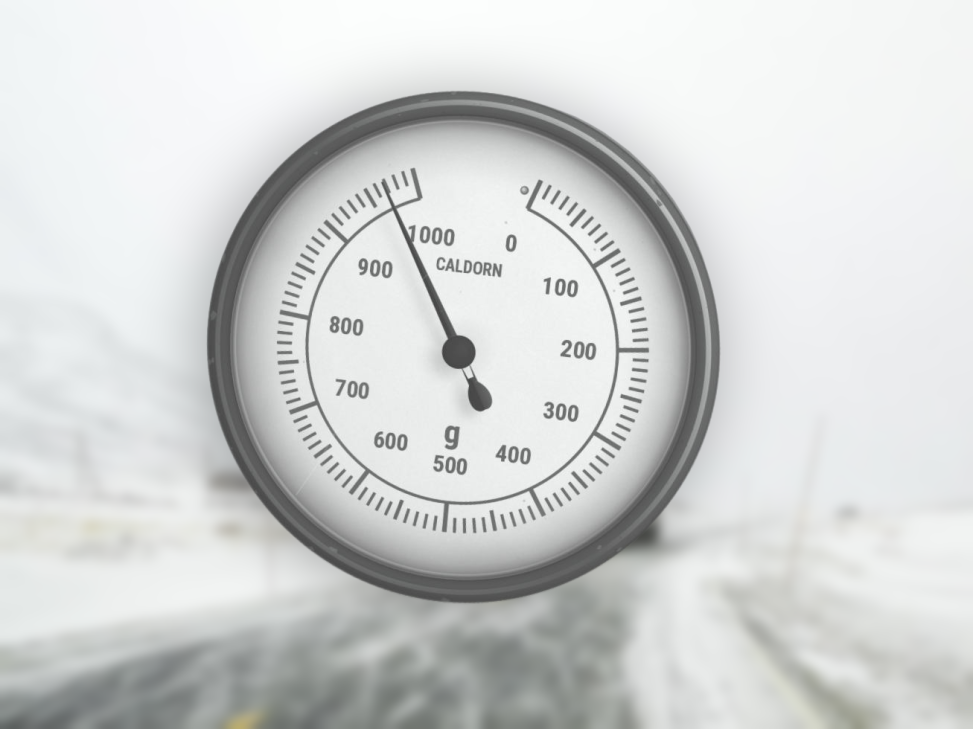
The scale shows 970g
